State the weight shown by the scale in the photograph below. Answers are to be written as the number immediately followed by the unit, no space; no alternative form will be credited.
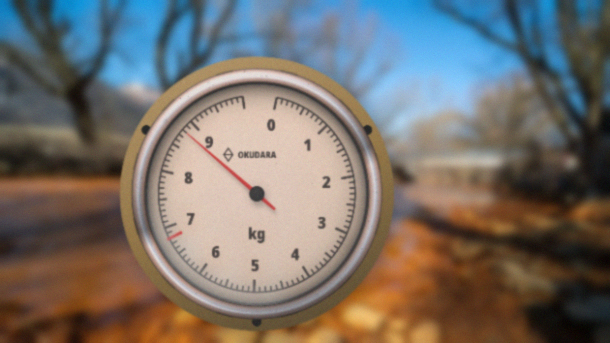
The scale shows 8.8kg
